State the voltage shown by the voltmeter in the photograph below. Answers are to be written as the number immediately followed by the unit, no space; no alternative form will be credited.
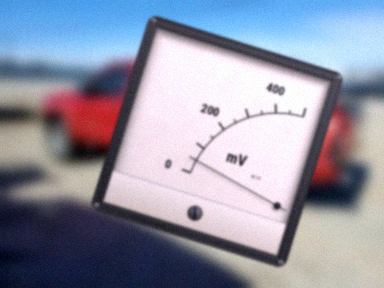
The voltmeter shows 50mV
